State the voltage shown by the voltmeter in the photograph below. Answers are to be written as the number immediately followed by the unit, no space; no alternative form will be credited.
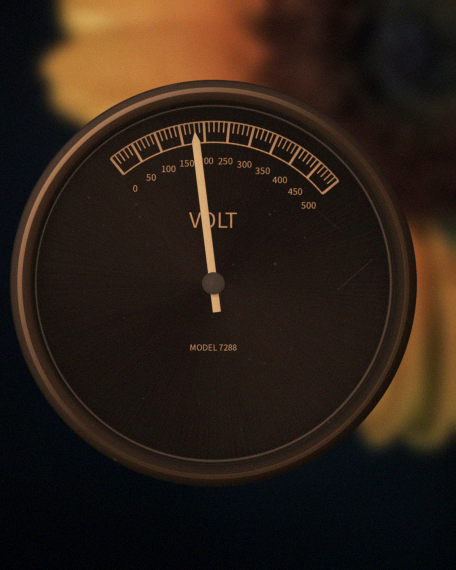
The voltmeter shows 180V
